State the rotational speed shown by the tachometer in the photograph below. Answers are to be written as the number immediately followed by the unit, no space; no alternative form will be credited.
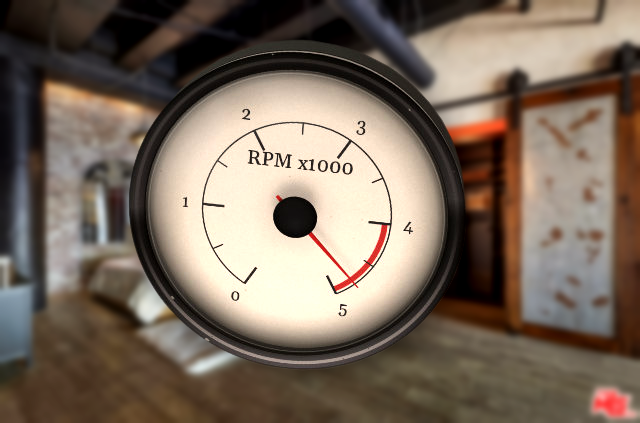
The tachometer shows 4750rpm
